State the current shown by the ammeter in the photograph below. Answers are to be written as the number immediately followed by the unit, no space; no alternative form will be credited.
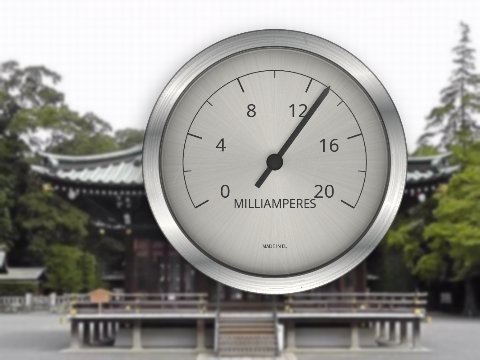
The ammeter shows 13mA
